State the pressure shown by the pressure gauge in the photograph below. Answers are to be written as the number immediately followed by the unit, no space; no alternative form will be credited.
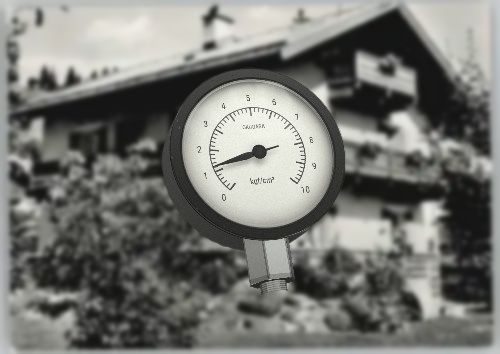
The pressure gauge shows 1.2kg/cm²
